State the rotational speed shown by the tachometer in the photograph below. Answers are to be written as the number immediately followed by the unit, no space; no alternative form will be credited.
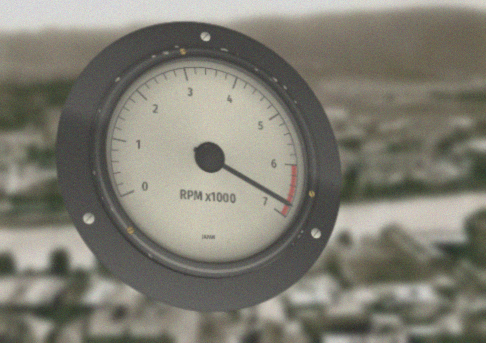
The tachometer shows 6800rpm
